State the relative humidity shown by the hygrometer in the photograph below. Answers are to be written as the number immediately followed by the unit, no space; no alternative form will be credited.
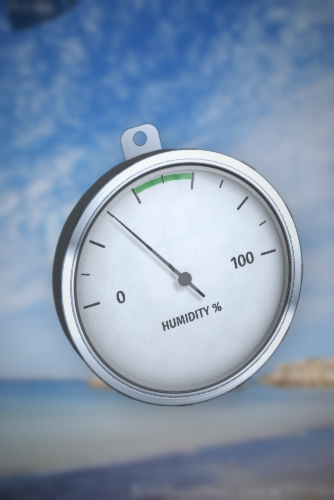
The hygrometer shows 30%
